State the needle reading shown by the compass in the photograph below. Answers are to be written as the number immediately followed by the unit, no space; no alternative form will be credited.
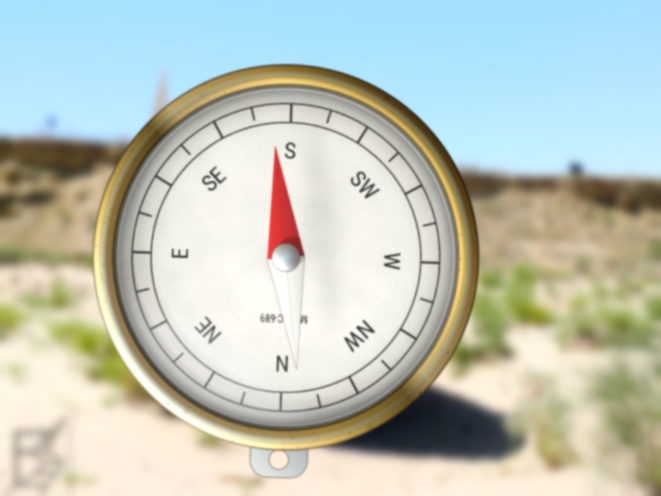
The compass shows 172.5°
